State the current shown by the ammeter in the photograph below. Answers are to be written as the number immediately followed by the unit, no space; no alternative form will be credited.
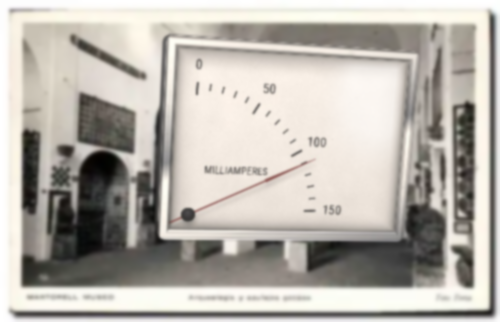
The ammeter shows 110mA
